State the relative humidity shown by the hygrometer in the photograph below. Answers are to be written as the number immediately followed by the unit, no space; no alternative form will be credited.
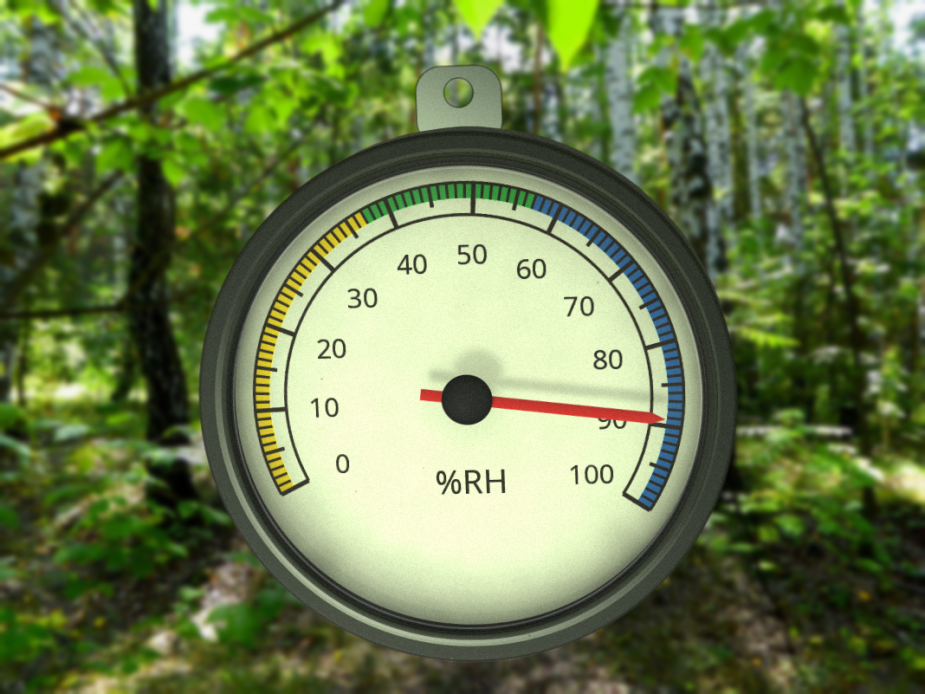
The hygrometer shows 89%
